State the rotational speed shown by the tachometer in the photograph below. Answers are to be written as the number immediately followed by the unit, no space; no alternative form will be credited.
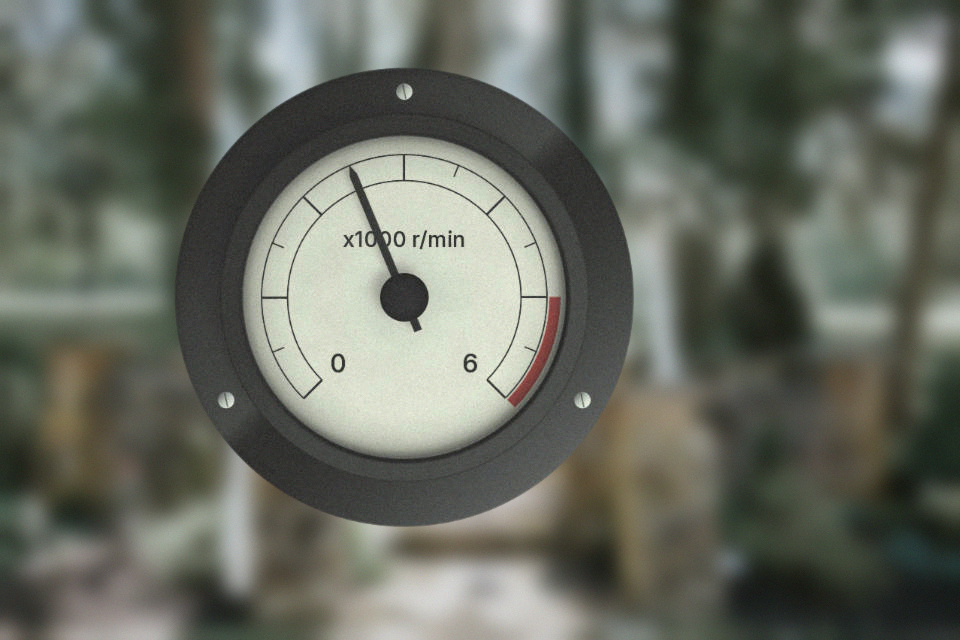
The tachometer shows 2500rpm
